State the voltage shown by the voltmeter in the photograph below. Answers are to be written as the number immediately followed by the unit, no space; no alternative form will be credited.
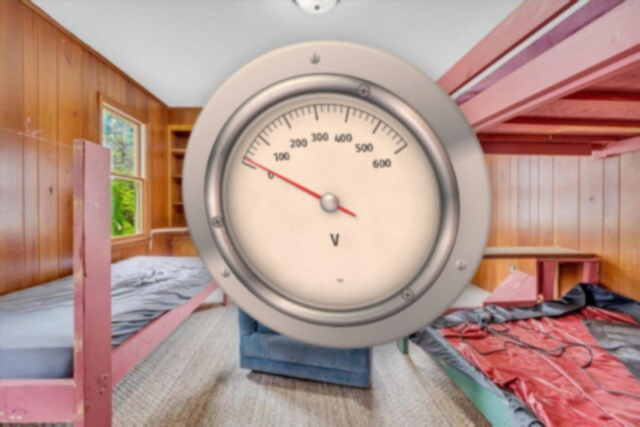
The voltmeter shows 20V
